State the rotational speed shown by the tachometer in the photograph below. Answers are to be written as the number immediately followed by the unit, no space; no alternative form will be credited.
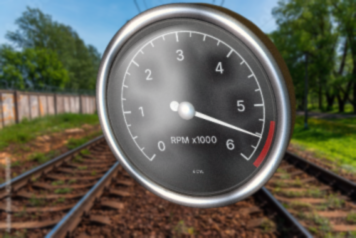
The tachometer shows 5500rpm
